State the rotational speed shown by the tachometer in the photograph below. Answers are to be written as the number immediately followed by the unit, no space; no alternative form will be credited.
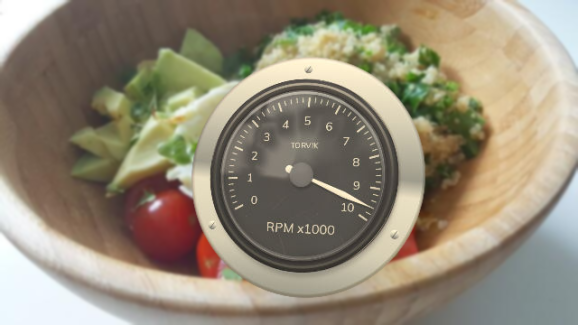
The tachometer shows 9600rpm
